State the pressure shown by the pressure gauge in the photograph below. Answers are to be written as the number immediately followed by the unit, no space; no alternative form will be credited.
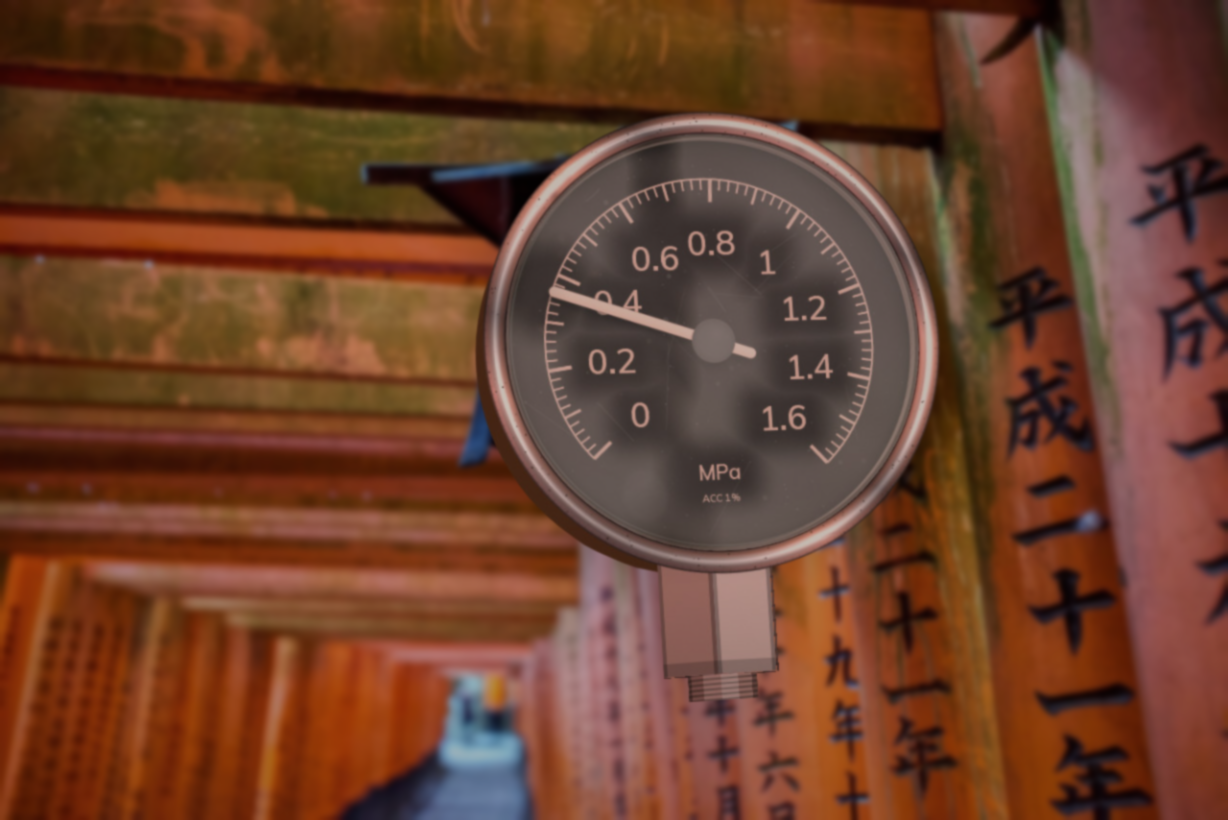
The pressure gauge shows 0.36MPa
